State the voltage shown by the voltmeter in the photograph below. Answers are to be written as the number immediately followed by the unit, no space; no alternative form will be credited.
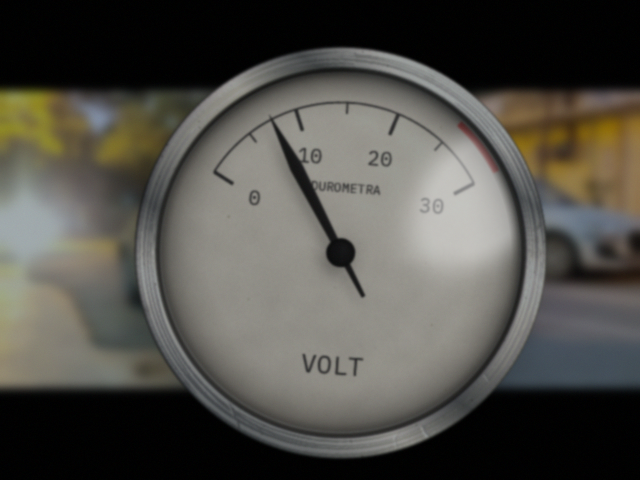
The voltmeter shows 7.5V
